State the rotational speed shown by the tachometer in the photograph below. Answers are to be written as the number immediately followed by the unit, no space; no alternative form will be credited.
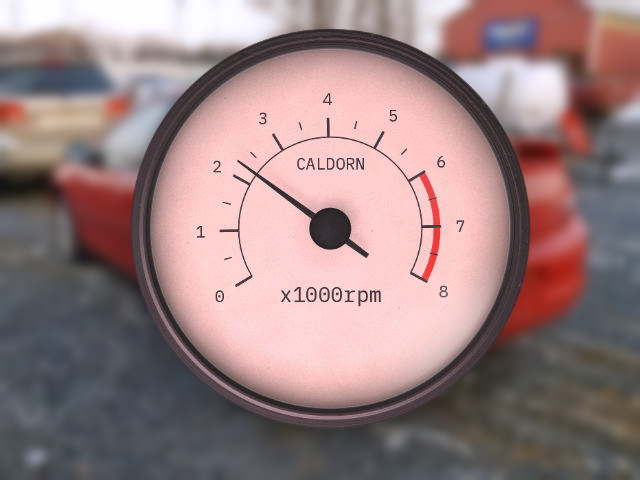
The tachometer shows 2250rpm
